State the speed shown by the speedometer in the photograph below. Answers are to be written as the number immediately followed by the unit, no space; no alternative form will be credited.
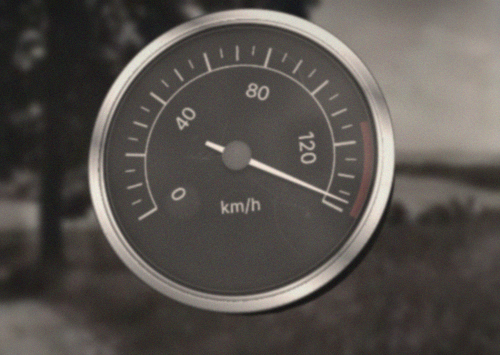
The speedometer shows 137.5km/h
